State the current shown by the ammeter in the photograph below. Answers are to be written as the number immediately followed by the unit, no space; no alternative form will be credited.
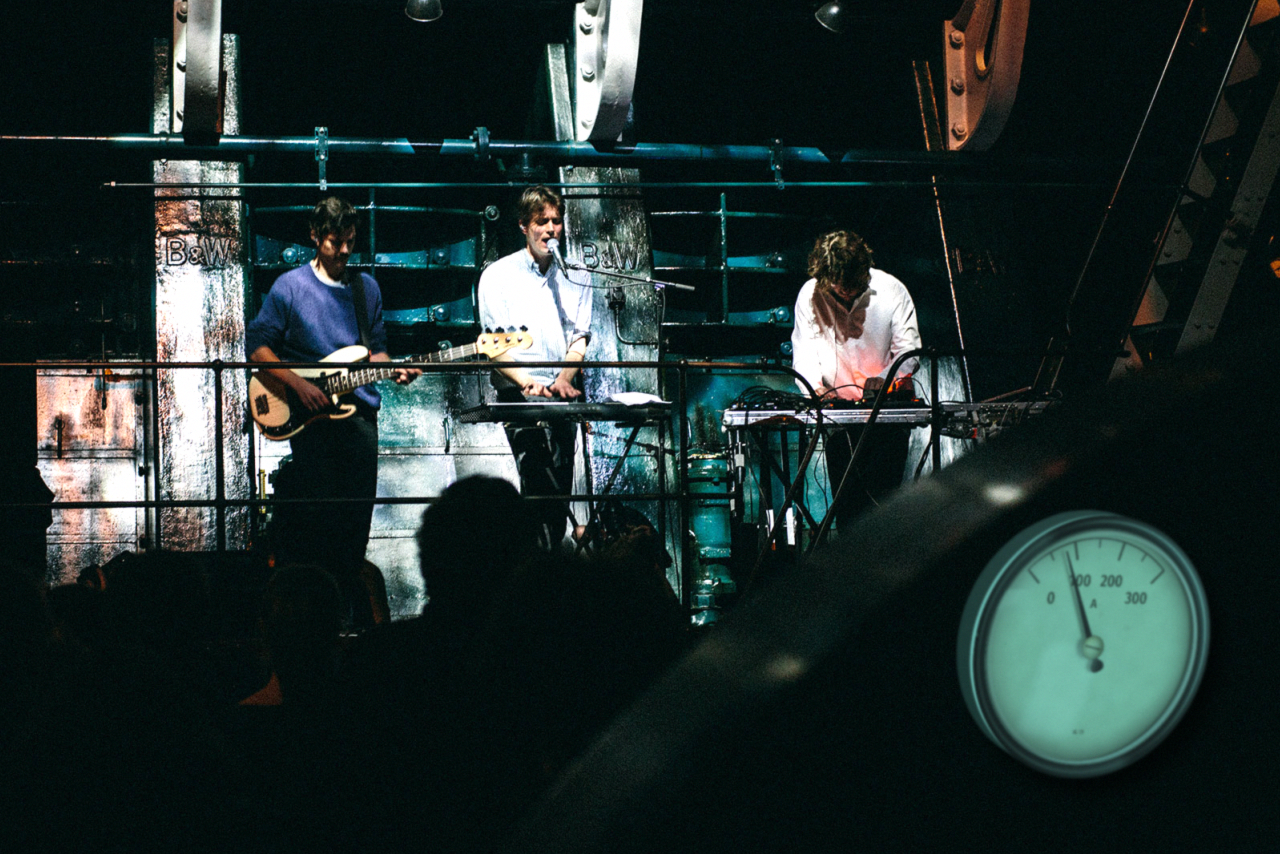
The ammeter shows 75A
